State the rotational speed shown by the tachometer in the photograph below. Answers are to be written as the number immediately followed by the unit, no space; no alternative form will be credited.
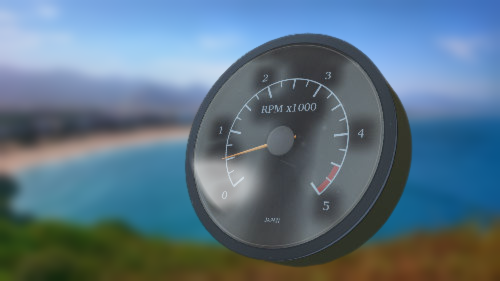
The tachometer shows 500rpm
